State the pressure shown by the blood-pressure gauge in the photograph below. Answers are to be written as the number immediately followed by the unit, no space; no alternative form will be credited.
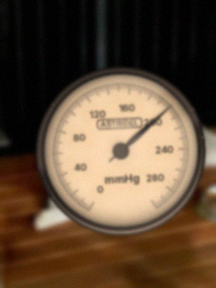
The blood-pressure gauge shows 200mmHg
